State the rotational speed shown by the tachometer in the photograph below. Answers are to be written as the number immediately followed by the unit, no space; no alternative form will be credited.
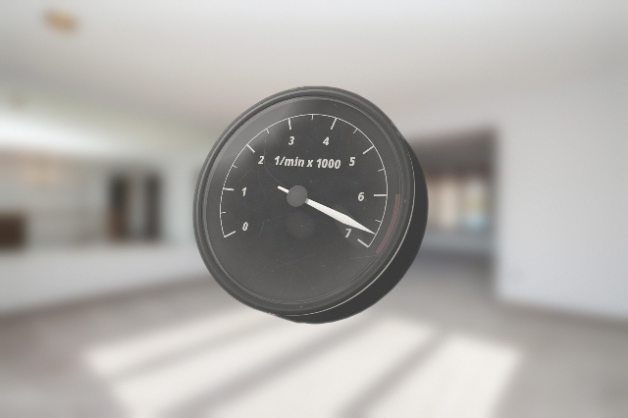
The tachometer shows 6750rpm
